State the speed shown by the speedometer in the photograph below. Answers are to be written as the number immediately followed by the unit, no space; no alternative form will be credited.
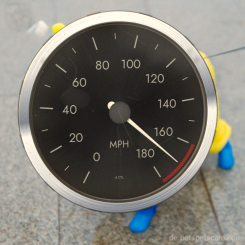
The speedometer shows 170mph
